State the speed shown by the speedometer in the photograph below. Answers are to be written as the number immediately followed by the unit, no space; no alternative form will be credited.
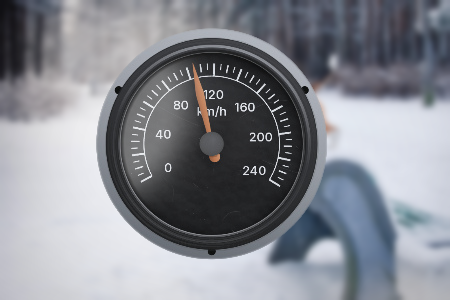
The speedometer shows 105km/h
